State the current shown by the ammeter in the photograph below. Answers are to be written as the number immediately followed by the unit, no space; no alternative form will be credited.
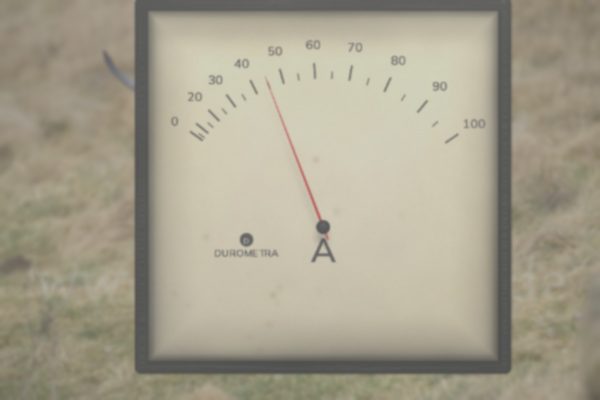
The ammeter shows 45A
